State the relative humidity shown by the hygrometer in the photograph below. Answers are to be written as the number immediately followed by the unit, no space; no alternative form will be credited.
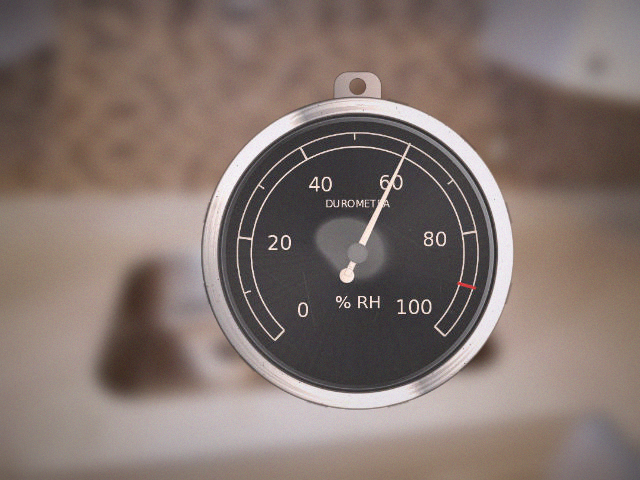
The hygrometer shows 60%
